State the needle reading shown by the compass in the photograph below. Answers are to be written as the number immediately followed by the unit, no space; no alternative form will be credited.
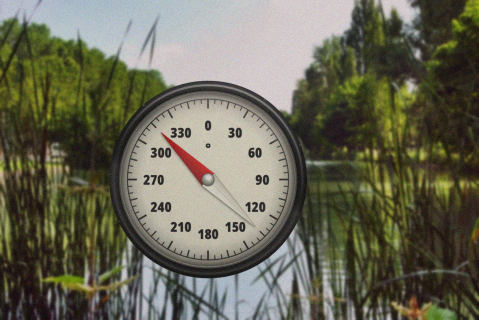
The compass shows 315°
